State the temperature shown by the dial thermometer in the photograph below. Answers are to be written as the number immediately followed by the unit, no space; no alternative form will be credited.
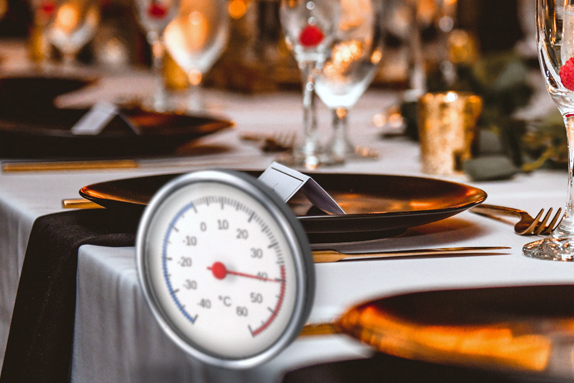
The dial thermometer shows 40°C
